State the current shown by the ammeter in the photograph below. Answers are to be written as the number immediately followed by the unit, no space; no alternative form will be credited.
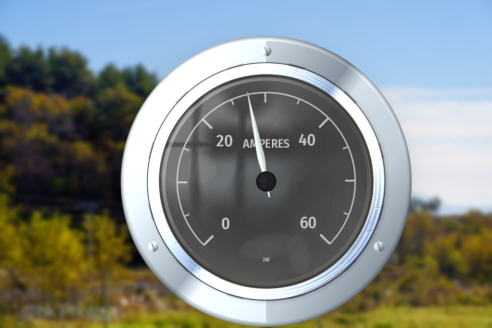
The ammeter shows 27.5A
